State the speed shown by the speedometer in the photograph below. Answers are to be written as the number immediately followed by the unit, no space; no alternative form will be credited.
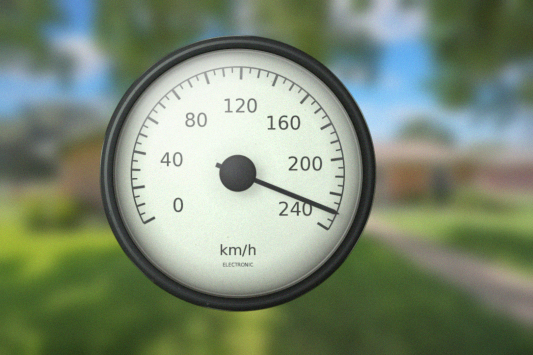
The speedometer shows 230km/h
